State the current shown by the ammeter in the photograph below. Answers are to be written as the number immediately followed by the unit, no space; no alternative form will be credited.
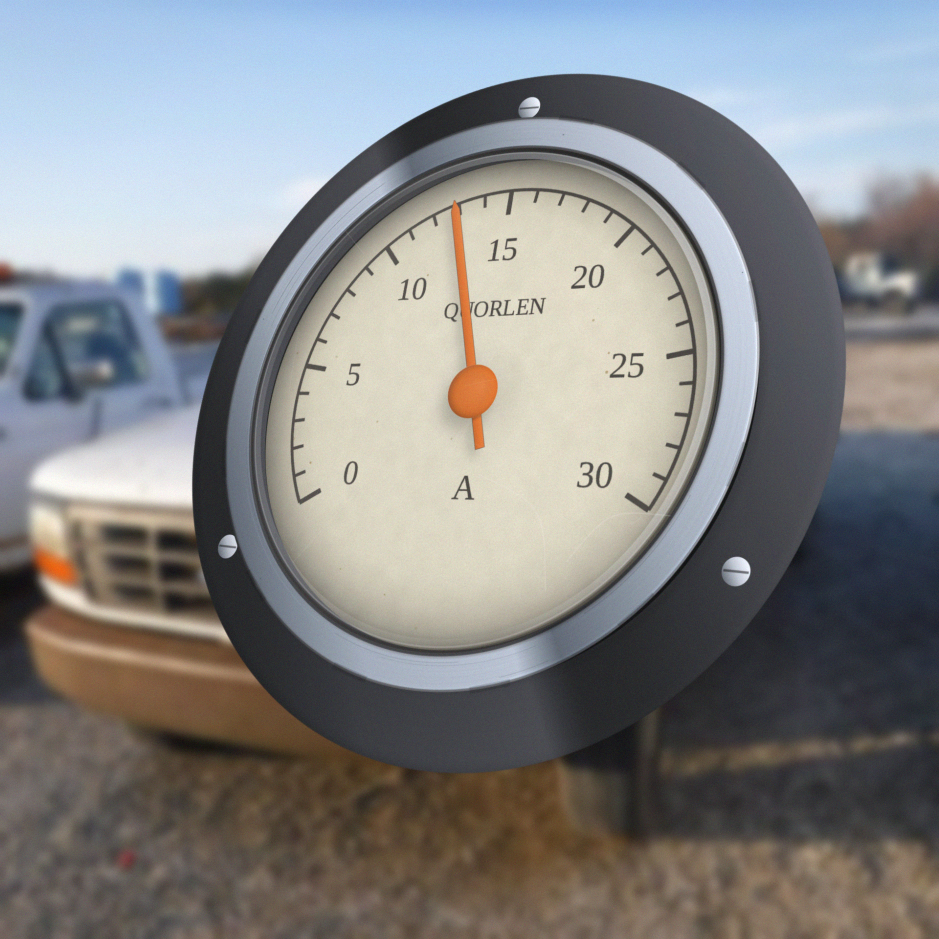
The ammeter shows 13A
